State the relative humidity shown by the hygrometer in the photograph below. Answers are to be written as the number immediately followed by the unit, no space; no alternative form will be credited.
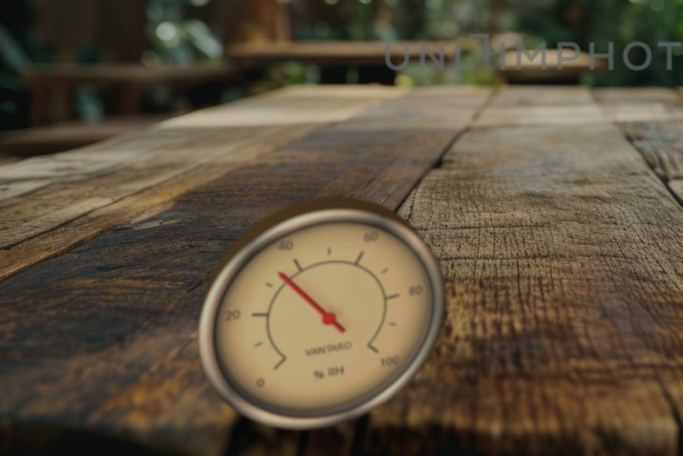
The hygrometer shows 35%
